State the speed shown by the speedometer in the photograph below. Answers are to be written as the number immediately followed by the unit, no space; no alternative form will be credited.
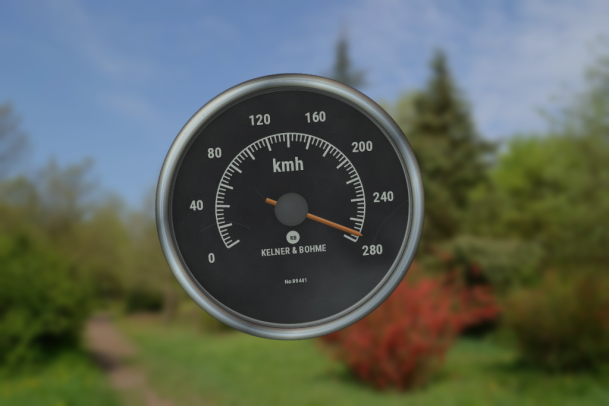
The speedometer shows 272km/h
